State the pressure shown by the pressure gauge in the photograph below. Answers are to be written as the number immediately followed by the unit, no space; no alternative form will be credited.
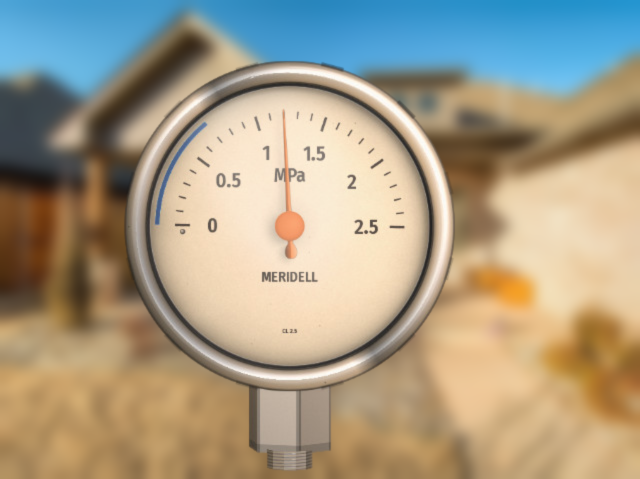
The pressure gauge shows 1.2MPa
